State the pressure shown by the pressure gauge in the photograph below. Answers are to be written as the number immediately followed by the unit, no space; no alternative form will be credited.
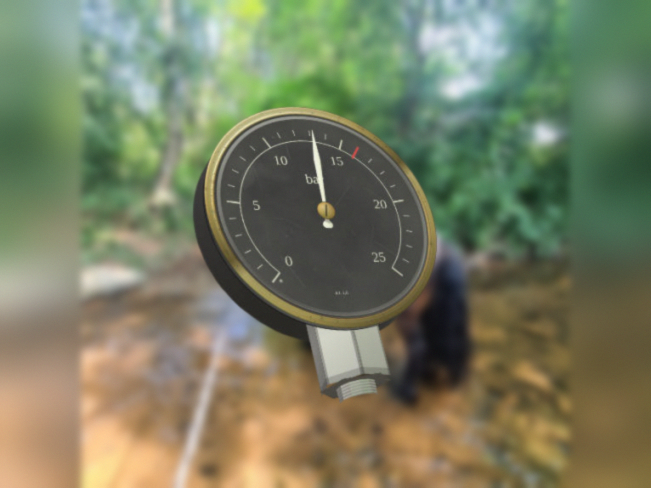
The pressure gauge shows 13bar
